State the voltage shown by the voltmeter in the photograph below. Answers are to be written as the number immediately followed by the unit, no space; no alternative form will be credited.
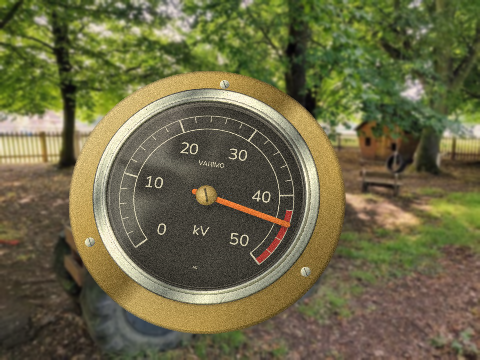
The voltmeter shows 44kV
